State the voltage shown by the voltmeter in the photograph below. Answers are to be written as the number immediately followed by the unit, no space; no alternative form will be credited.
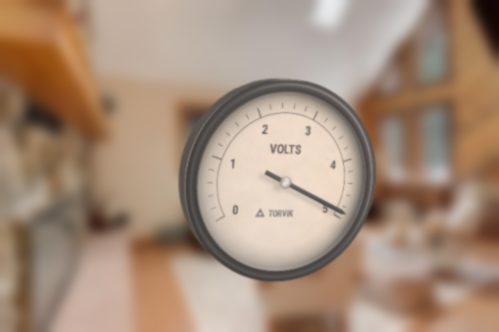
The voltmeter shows 4.9V
